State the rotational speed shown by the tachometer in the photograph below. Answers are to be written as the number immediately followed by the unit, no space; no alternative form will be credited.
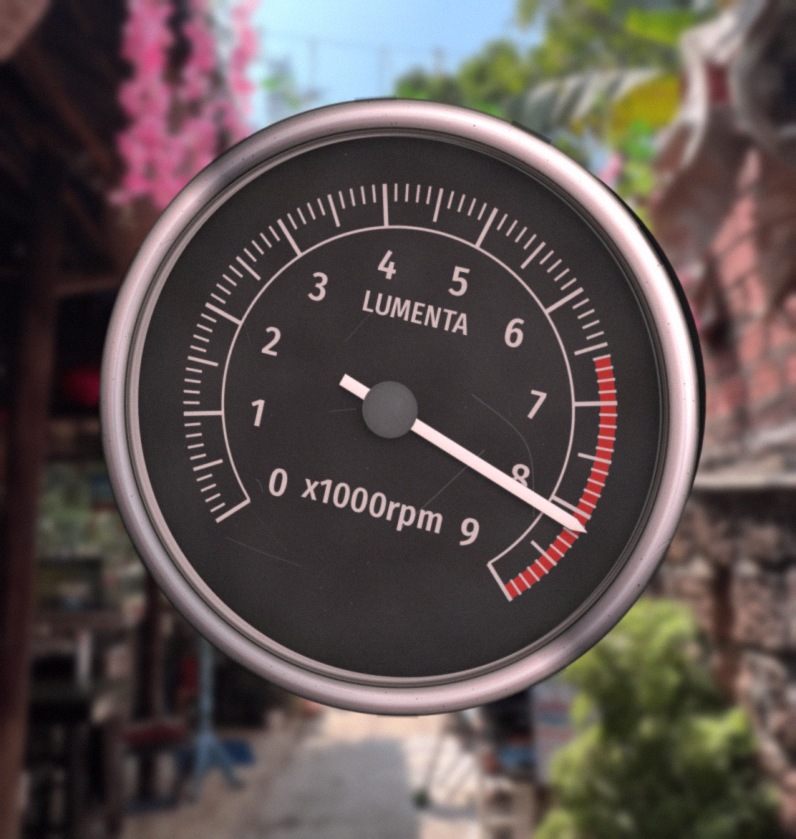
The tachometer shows 8100rpm
